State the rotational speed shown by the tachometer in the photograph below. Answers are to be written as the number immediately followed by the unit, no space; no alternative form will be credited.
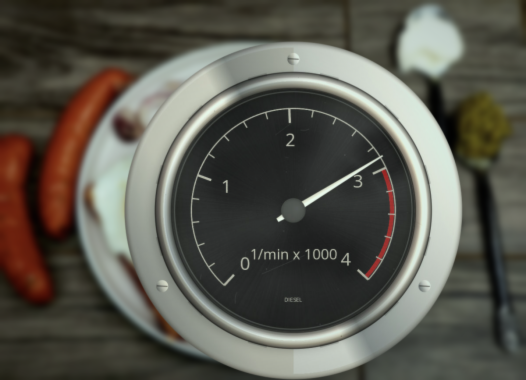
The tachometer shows 2900rpm
